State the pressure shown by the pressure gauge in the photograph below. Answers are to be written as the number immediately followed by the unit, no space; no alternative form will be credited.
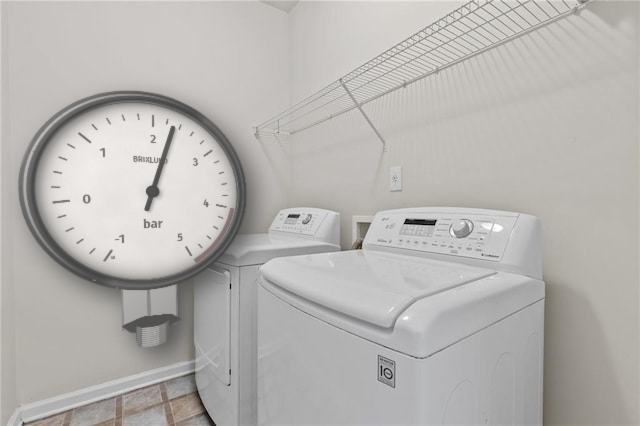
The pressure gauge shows 2.3bar
